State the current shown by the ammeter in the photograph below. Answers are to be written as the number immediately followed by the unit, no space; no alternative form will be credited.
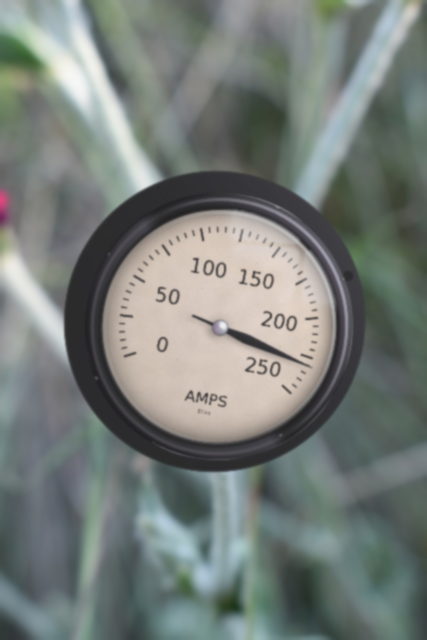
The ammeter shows 230A
